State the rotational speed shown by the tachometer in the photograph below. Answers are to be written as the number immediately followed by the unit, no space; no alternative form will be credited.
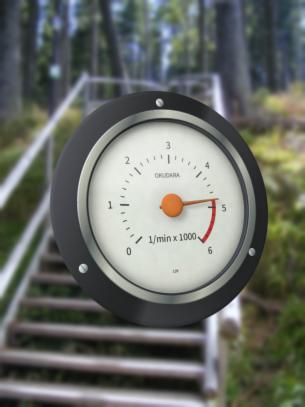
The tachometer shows 4800rpm
